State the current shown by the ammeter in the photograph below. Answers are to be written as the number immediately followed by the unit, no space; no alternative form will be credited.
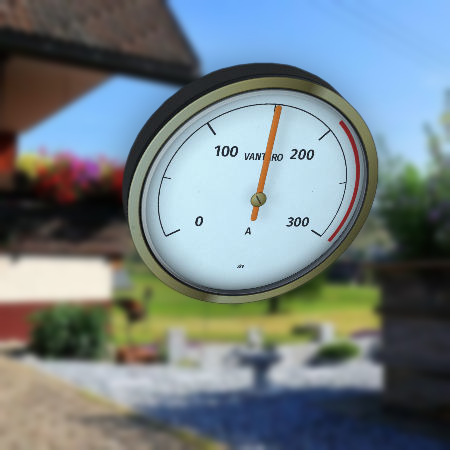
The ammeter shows 150A
